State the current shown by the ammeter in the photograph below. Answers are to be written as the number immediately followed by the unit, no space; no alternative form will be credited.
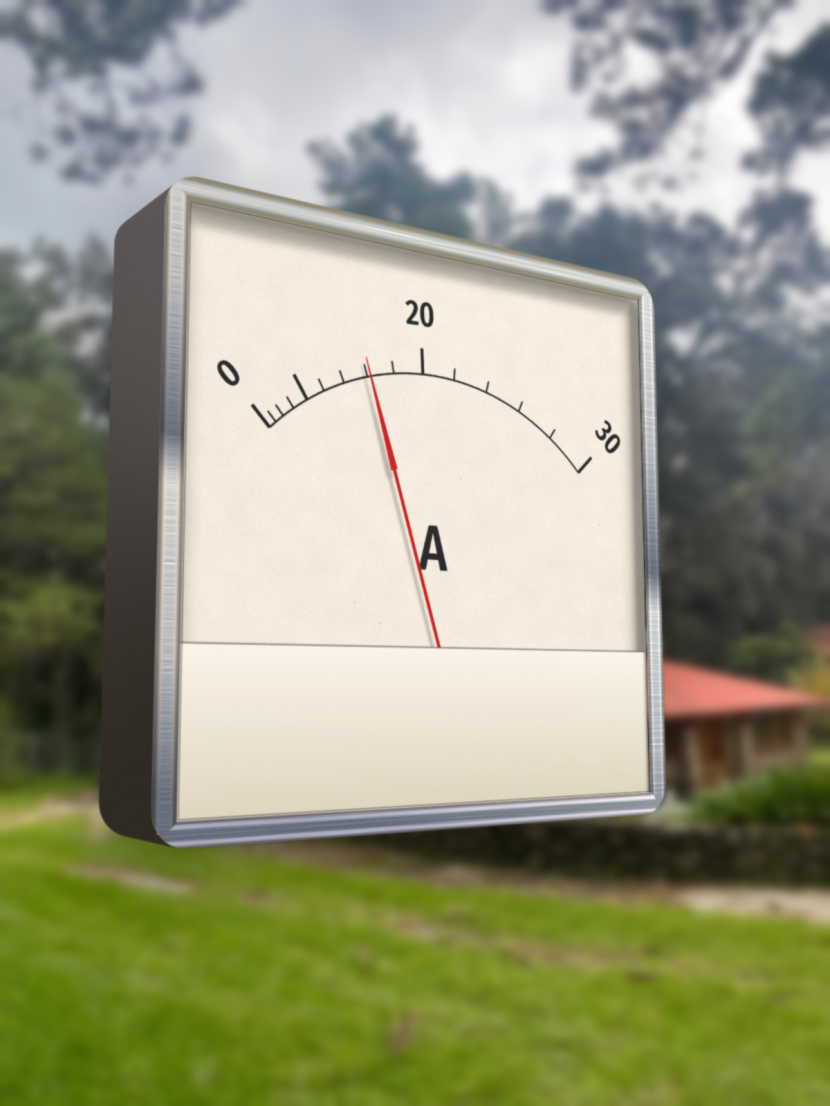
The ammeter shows 16A
